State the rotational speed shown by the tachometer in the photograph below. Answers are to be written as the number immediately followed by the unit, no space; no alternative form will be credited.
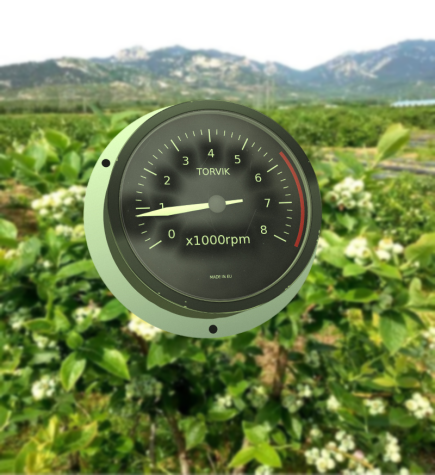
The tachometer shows 800rpm
